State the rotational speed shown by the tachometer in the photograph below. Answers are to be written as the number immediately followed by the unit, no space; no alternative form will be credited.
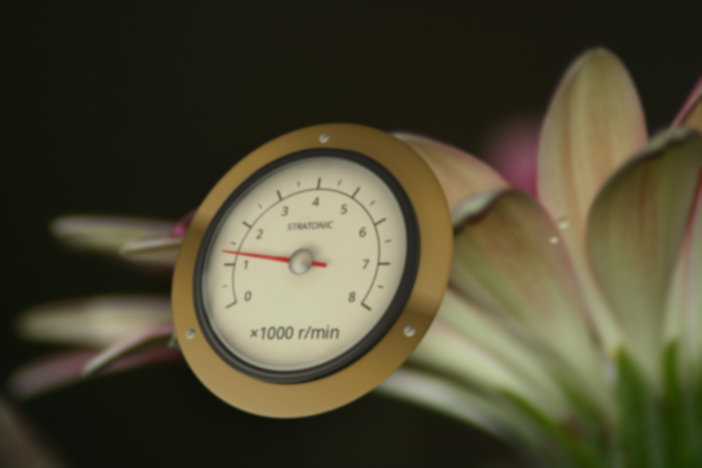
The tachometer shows 1250rpm
